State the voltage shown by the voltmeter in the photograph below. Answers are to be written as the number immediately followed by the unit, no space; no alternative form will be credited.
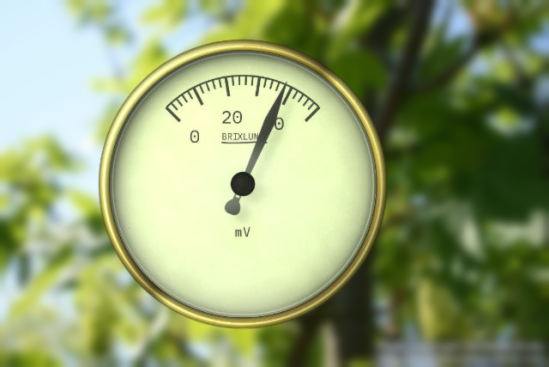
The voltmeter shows 38mV
